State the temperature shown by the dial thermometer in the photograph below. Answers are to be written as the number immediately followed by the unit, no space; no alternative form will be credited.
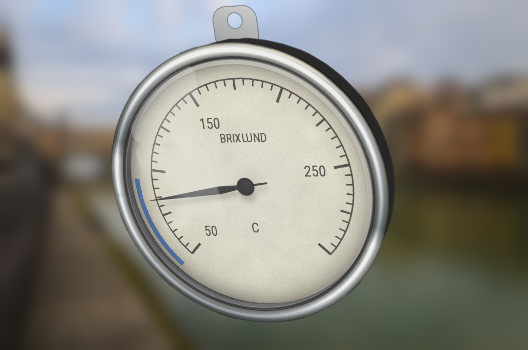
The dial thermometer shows 85°C
